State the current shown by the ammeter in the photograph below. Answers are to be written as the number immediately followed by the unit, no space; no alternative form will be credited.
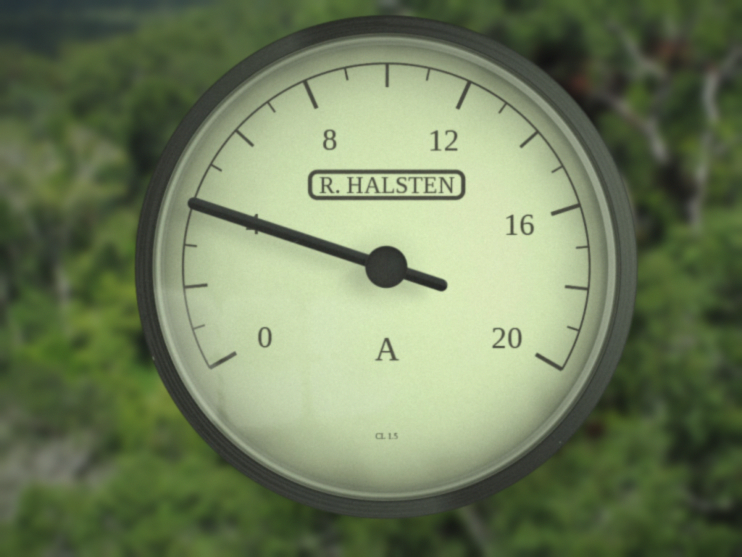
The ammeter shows 4A
